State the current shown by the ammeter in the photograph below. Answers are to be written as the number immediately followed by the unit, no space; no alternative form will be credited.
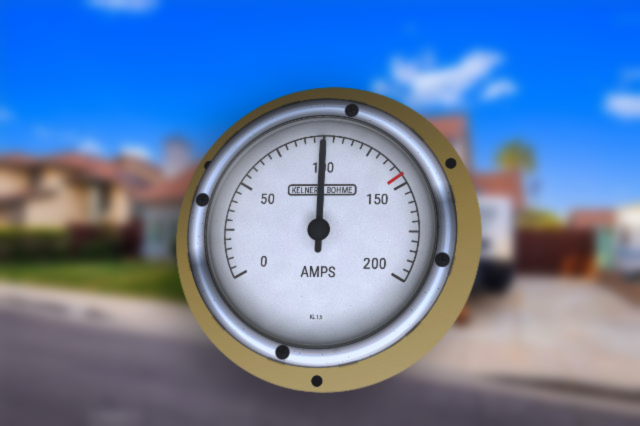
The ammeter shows 100A
